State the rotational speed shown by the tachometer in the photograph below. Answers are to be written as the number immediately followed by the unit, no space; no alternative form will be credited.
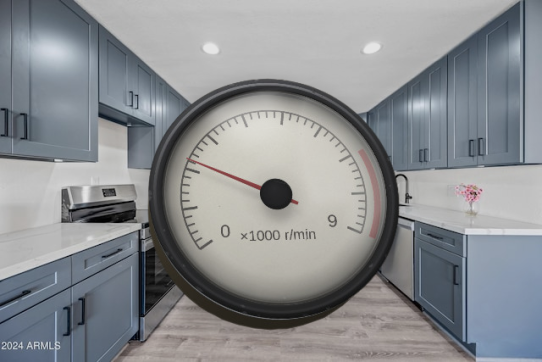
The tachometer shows 2200rpm
